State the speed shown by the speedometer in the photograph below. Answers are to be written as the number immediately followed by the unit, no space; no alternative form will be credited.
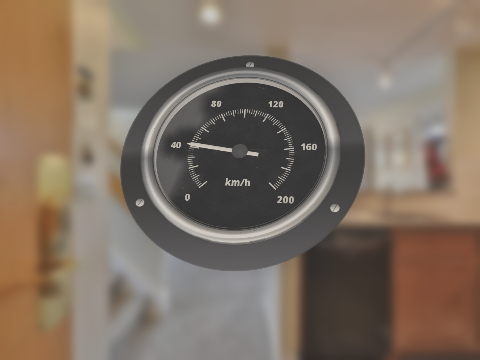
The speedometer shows 40km/h
